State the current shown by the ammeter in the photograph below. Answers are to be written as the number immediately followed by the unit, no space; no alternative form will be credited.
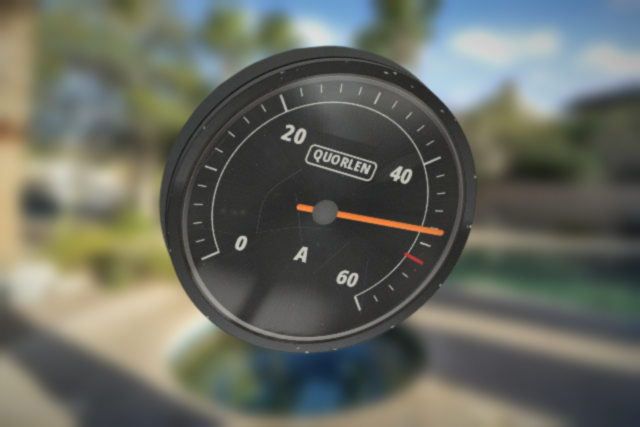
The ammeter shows 48A
